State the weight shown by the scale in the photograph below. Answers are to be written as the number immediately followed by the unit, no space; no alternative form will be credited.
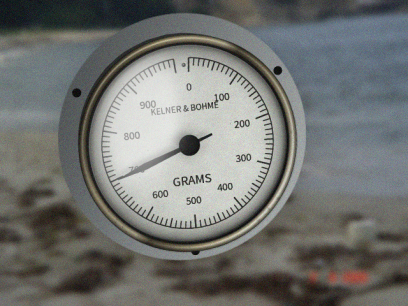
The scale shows 700g
